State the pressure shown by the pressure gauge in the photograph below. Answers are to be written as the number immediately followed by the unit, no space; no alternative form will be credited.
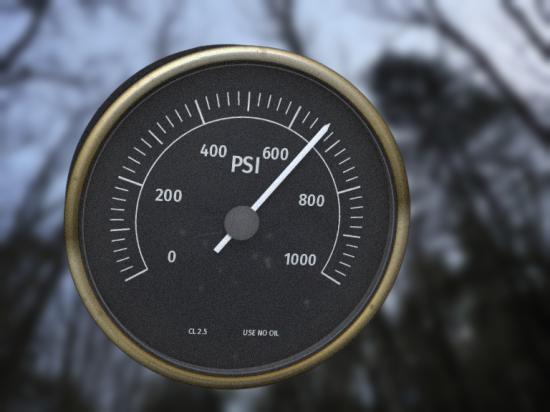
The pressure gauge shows 660psi
